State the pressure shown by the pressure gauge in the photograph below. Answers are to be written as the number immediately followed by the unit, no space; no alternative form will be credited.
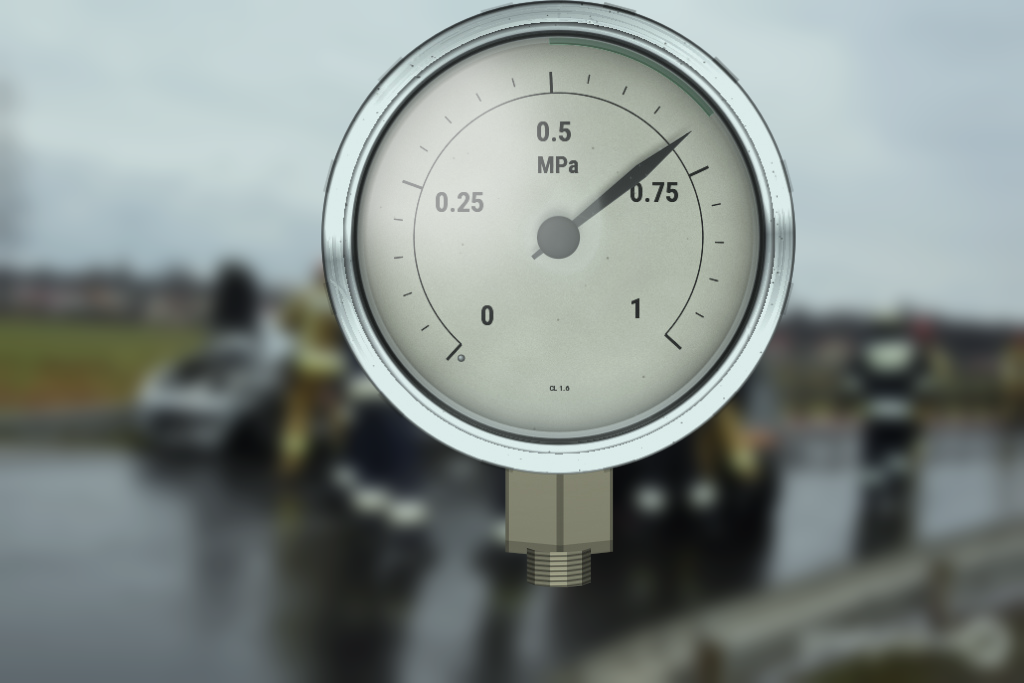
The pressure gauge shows 0.7MPa
